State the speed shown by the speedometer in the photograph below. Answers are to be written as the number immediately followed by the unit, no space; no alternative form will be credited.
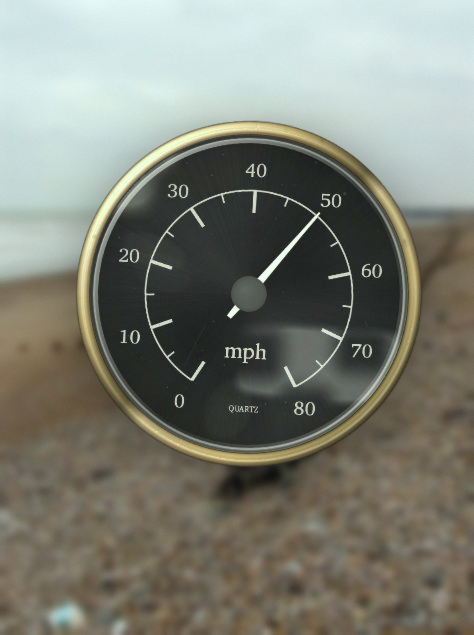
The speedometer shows 50mph
